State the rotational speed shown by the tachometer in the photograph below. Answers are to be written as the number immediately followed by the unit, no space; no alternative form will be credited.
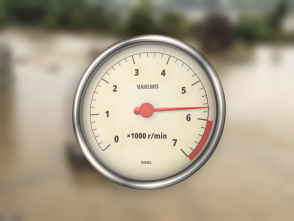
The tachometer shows 5700rpm
